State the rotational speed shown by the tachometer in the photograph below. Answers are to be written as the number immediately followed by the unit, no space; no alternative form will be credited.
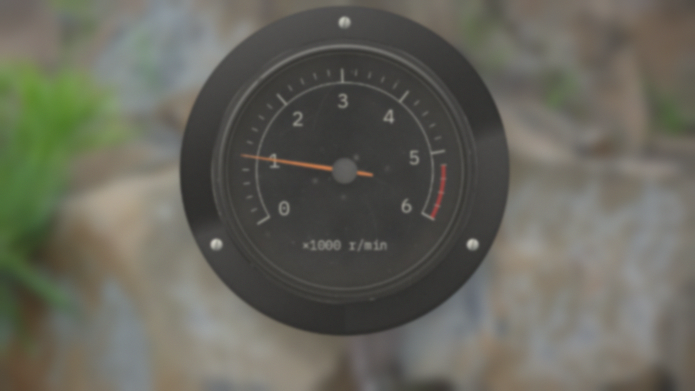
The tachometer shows 1000rpm
